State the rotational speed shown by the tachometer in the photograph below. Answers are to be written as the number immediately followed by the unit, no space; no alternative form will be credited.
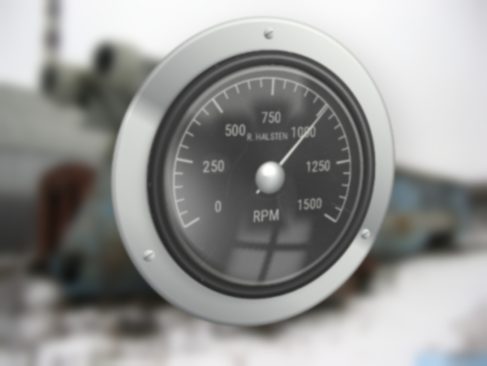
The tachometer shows 1000rpm
